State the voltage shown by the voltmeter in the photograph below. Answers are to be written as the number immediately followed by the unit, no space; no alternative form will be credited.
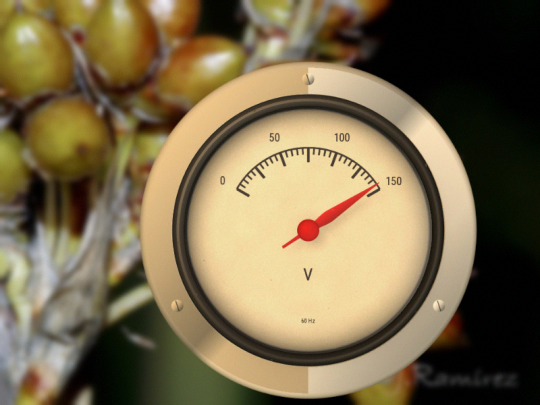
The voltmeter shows 145V
